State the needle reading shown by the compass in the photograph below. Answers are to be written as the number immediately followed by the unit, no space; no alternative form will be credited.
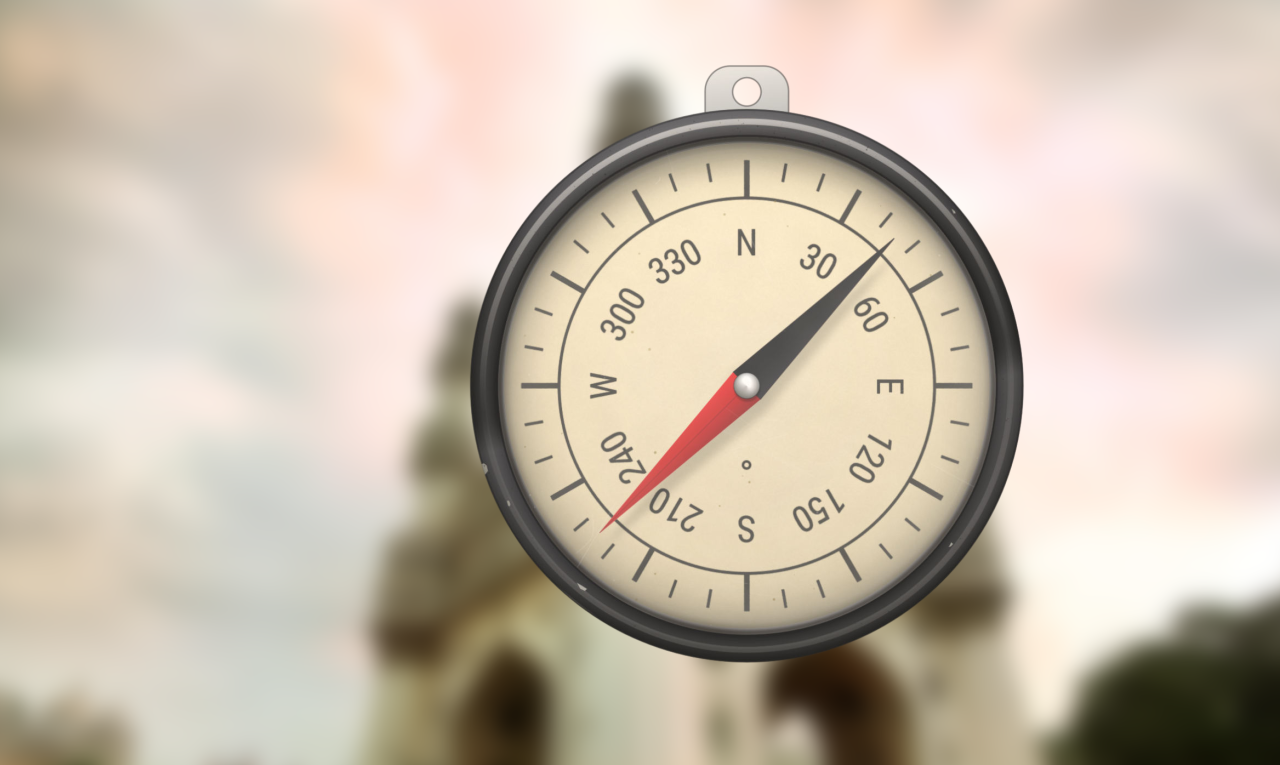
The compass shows 225°
